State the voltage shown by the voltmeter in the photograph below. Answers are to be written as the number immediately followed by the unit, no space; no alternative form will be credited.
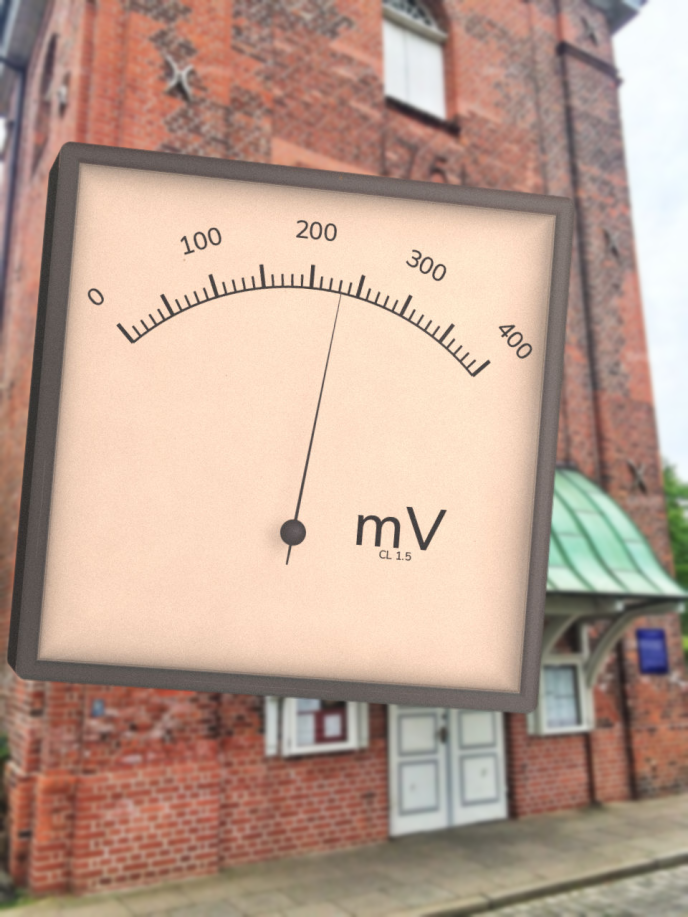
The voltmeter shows 230mV
